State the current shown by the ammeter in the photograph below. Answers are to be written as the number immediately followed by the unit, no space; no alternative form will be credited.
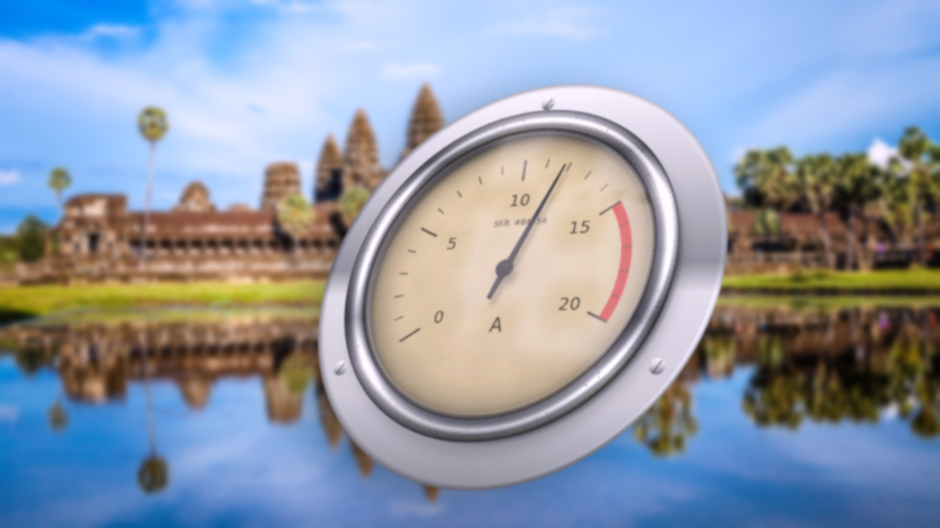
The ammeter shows 12A
